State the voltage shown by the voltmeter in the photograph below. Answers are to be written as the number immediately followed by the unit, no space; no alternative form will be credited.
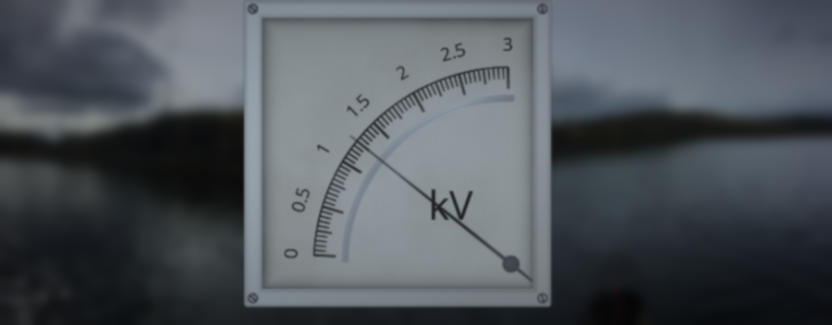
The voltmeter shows 1.25kV
